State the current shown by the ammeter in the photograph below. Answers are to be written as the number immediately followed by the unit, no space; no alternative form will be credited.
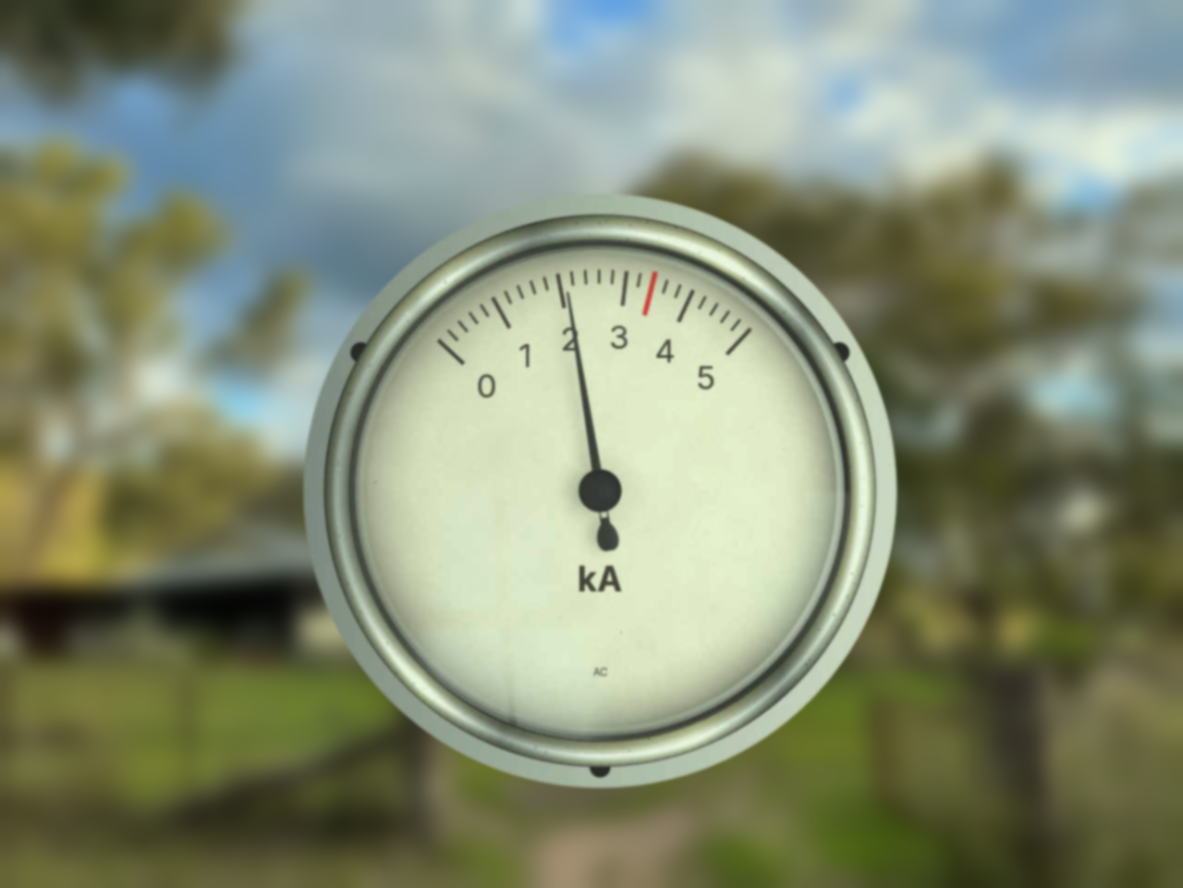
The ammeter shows 2.1kA
